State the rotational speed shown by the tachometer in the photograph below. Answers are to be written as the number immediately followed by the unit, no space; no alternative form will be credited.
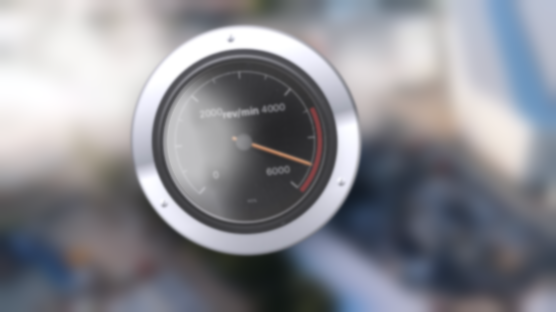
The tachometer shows 5500rpm
